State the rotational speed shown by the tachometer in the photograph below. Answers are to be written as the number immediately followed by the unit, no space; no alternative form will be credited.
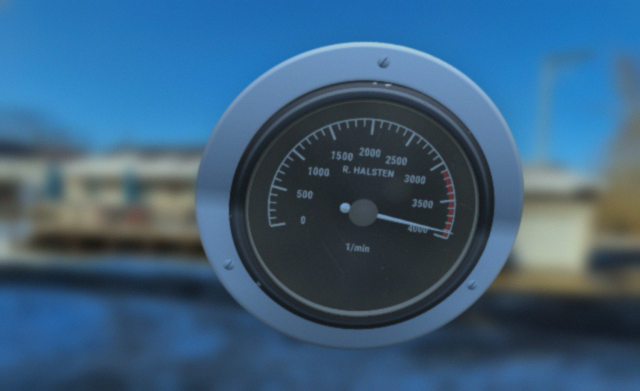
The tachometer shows 3900rpm
